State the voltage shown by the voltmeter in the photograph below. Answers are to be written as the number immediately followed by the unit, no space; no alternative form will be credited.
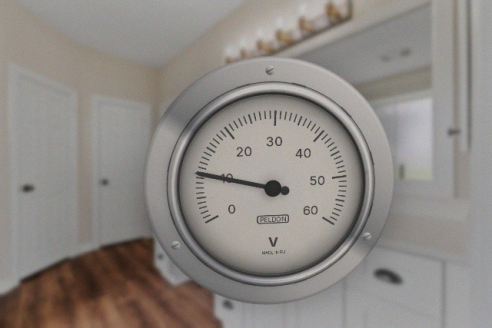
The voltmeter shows 10V
